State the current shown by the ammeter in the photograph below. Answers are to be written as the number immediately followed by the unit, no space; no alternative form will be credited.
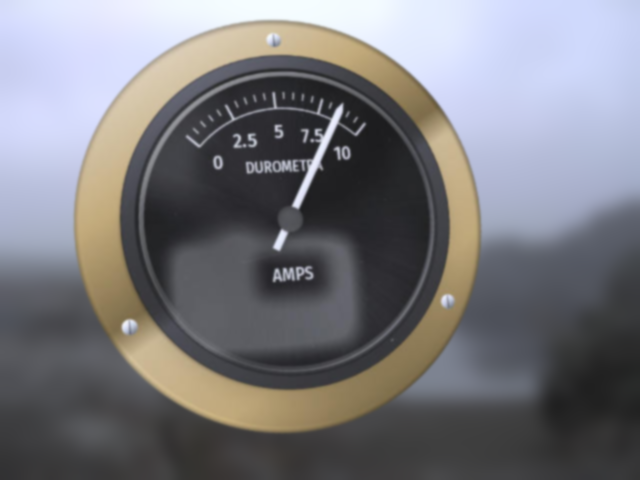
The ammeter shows 8.5A
